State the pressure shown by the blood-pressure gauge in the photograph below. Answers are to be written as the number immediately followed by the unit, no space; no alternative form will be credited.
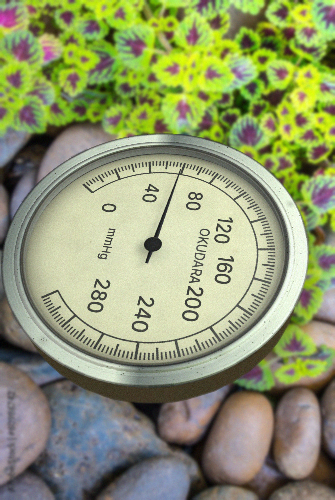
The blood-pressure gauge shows 60mmHg
